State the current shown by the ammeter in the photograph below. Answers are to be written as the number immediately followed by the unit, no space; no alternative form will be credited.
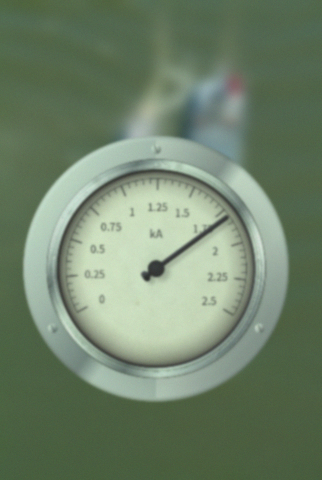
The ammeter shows 1.8kA
